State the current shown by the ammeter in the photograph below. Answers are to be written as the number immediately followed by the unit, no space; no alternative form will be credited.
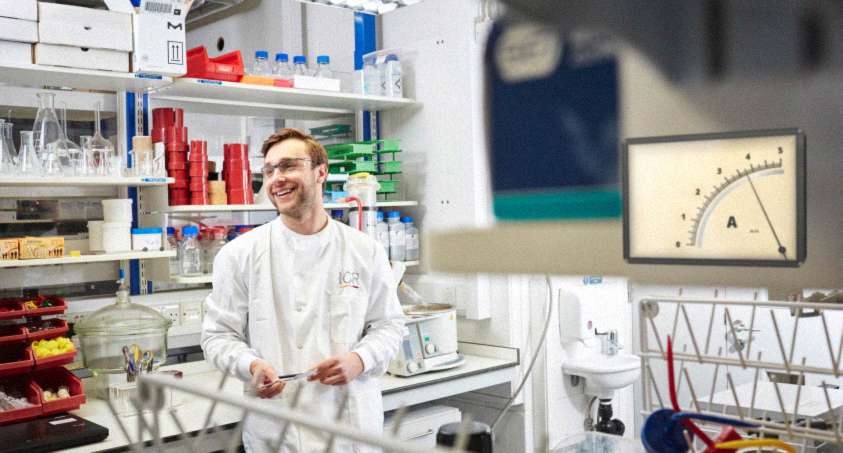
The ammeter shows 3.75A
